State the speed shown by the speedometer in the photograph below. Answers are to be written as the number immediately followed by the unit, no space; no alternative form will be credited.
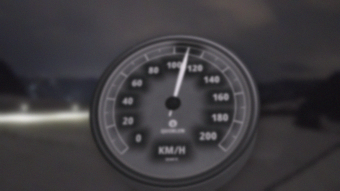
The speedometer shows 110km/h
